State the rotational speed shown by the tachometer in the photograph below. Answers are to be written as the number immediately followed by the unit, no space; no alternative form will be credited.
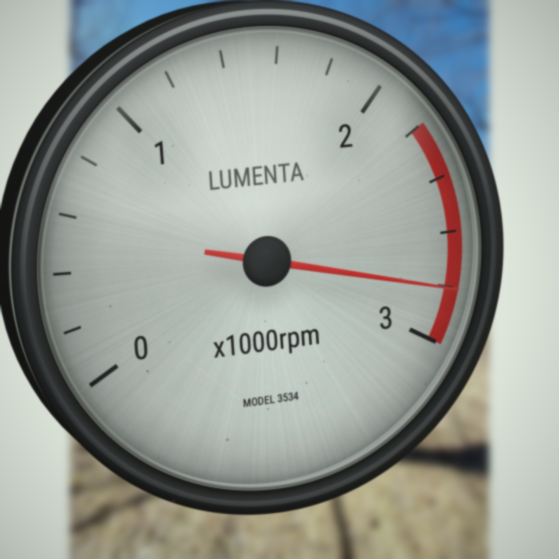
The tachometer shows 2800rpm
